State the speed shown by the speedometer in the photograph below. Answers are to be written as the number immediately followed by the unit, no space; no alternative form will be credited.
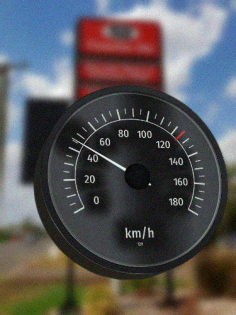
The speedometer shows 45km/h
